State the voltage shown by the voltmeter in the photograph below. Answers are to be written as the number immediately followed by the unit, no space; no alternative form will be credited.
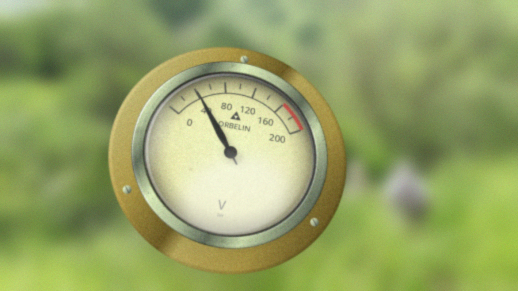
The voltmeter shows 40V
